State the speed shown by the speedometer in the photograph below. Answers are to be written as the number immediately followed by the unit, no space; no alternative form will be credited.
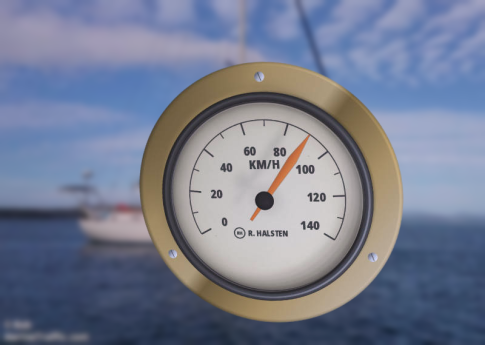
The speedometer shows 90km/h
